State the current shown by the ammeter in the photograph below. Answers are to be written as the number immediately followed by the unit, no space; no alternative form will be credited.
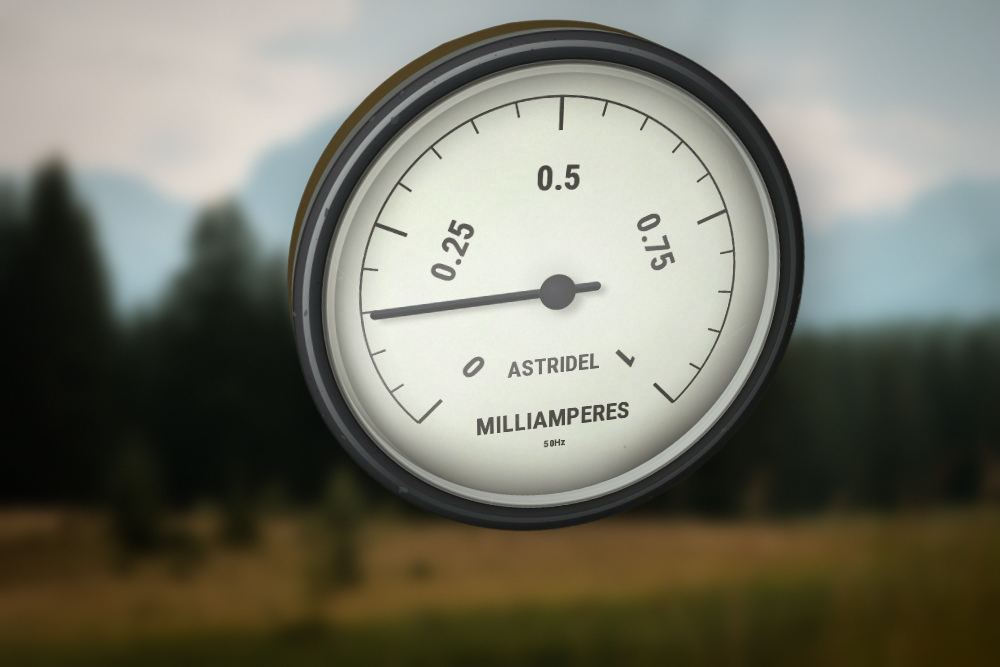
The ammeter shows 0.15mA
